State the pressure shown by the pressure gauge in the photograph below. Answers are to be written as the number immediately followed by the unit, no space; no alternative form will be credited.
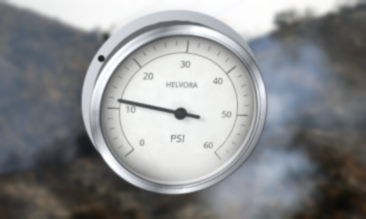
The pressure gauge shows 12psi
